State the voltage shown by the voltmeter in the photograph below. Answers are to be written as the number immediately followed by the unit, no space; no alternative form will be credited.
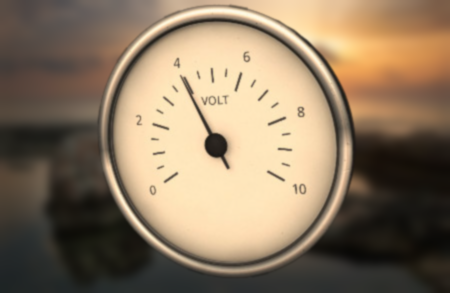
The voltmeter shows 4V
